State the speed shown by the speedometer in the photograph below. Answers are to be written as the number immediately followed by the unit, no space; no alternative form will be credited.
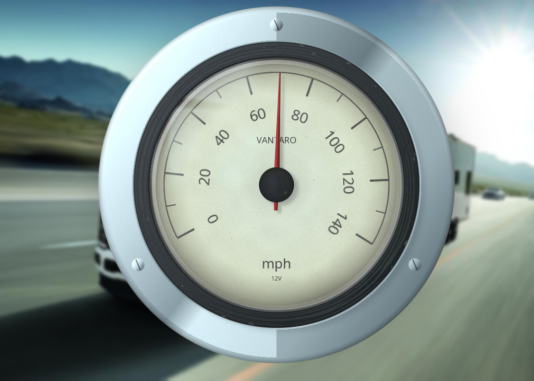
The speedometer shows 70mph
